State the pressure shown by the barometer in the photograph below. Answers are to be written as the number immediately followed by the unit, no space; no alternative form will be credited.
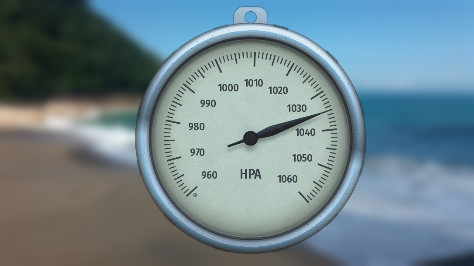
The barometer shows 1035hPa
